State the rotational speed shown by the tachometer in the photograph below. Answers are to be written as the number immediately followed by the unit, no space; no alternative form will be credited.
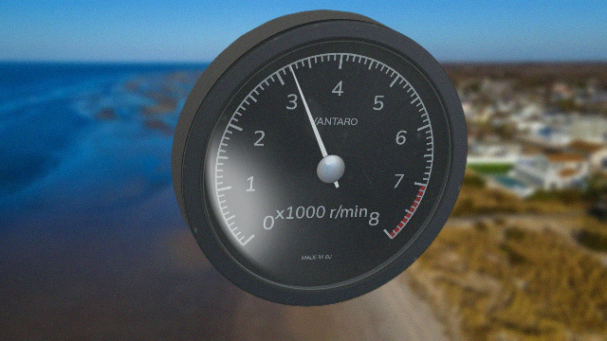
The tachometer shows 3200rpm
